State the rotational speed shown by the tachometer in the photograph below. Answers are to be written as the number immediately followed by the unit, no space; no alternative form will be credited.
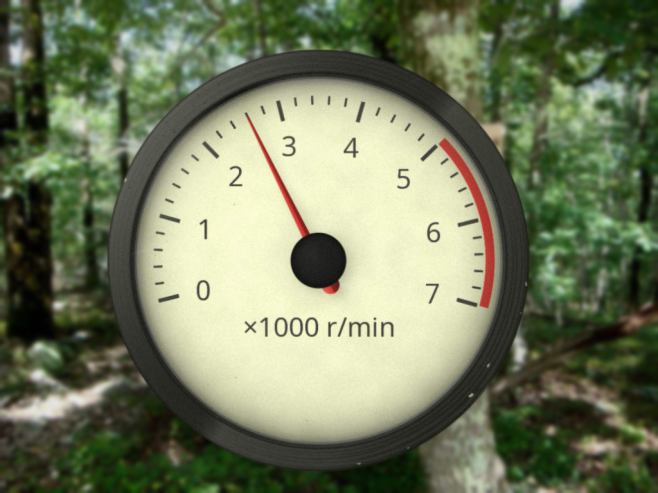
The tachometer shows 2600rpm
